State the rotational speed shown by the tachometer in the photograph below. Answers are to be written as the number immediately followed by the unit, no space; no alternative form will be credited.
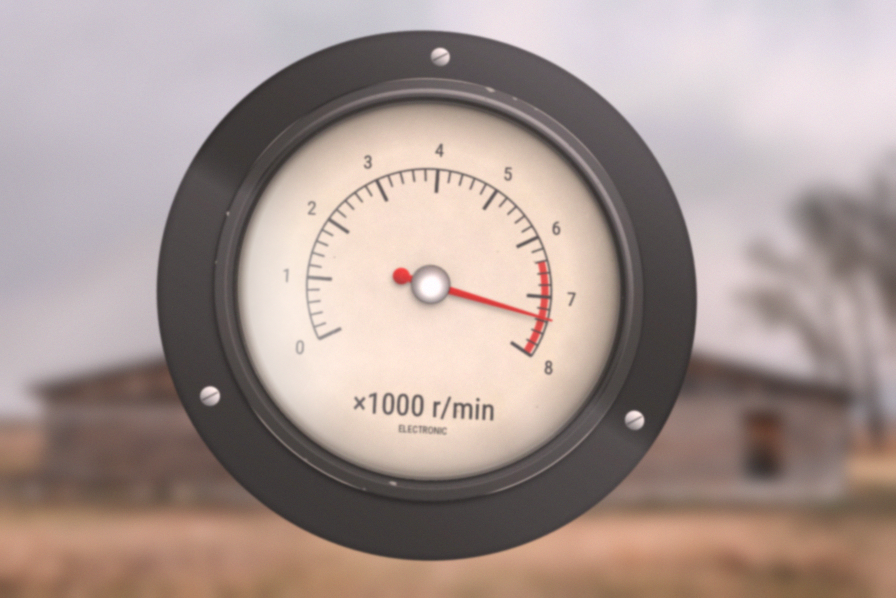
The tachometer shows 7400rpm
